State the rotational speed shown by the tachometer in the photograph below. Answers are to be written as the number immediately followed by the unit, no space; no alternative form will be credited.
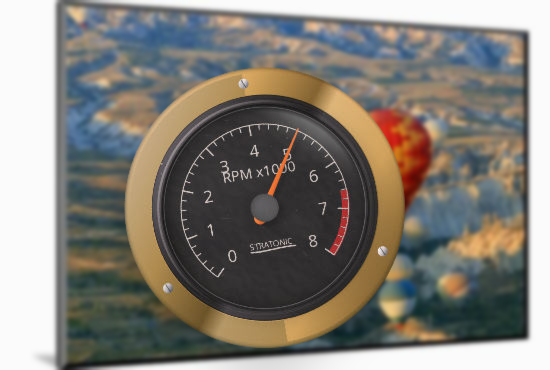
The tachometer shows 5000rpm
